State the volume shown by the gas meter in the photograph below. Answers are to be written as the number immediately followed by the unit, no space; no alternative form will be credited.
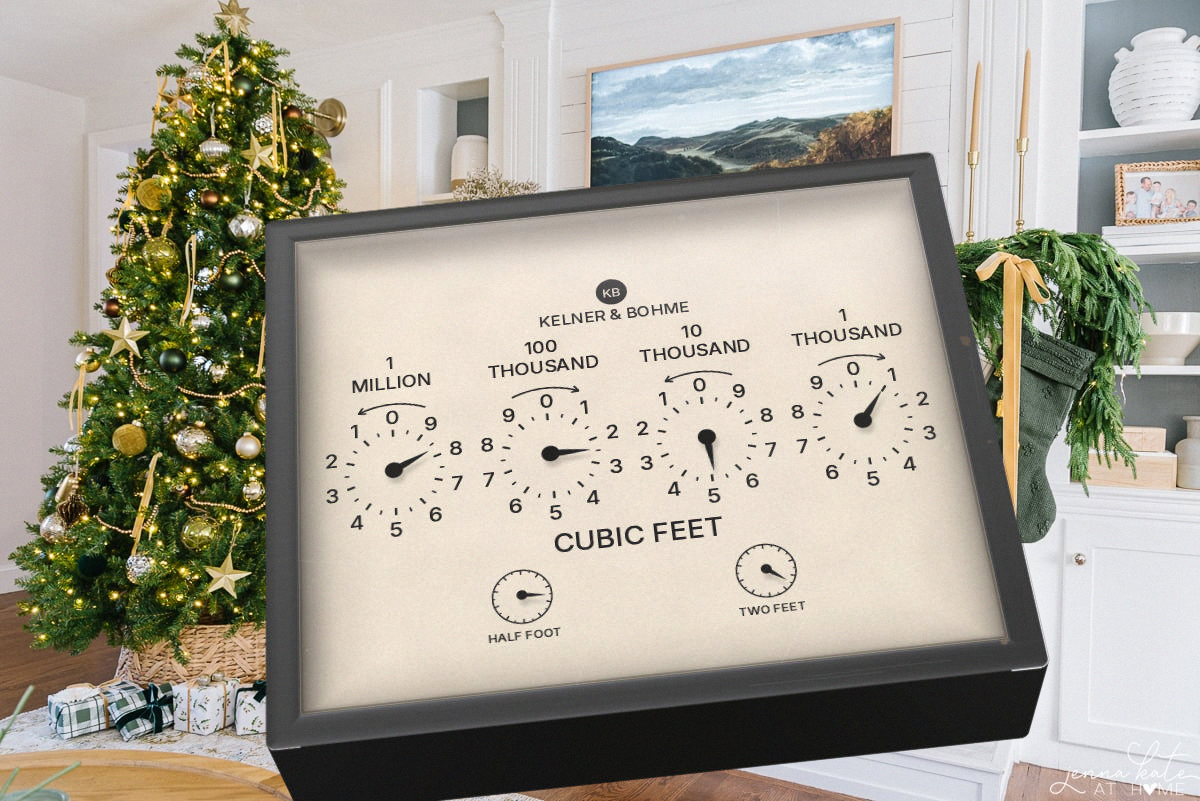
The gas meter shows 825100ft³
